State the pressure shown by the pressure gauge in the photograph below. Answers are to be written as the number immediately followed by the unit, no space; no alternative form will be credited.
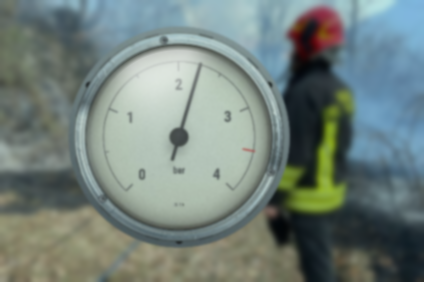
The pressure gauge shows 2.25bar
